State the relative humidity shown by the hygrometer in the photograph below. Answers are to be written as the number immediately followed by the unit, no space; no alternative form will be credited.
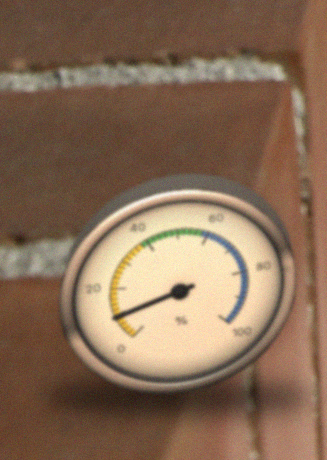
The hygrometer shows 10%
